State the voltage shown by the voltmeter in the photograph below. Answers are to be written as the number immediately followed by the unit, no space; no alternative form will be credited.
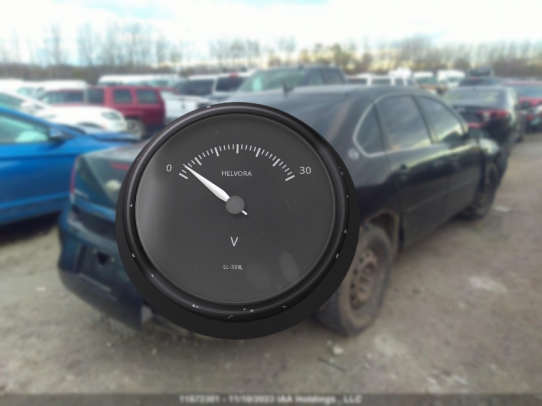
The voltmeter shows 2V
